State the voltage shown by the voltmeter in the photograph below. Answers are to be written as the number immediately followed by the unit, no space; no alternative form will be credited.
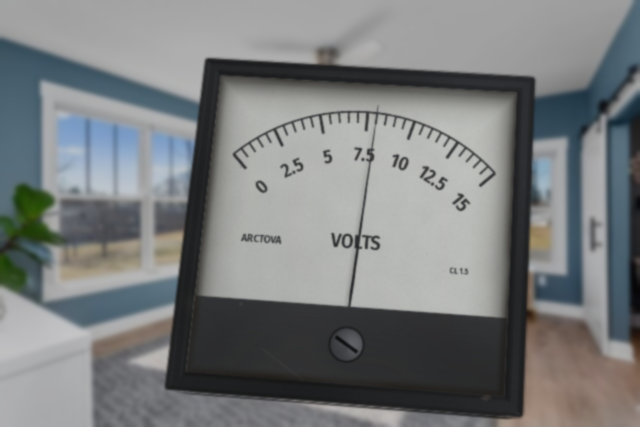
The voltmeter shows 8V
